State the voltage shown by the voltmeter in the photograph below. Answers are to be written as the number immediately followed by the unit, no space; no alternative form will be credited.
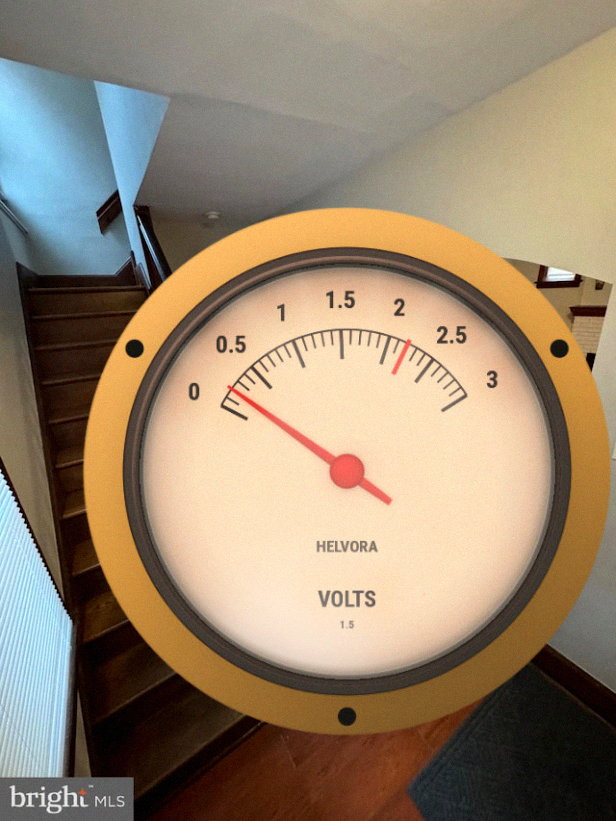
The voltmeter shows 0.2V
